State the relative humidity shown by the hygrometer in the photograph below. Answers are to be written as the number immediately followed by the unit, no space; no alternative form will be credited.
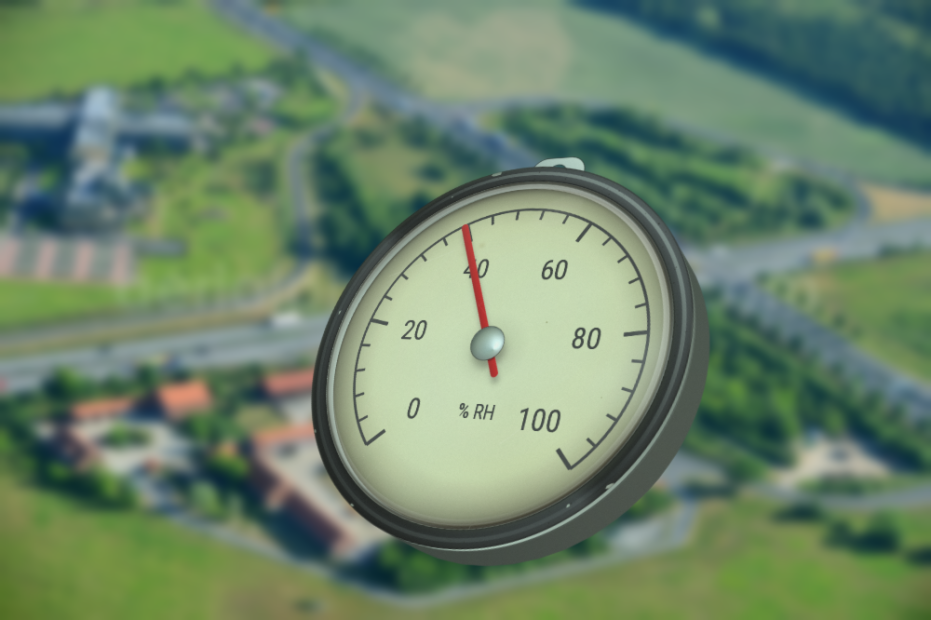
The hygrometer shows 40%
